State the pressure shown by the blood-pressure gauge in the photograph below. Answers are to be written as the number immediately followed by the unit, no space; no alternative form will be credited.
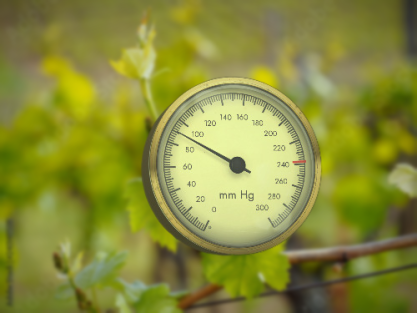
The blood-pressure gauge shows 90mmHg
